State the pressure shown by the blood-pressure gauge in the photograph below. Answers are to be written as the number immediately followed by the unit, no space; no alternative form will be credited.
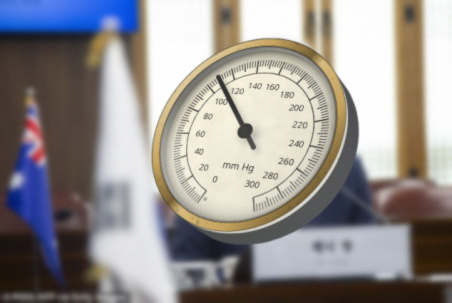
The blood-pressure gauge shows 110mmHg
